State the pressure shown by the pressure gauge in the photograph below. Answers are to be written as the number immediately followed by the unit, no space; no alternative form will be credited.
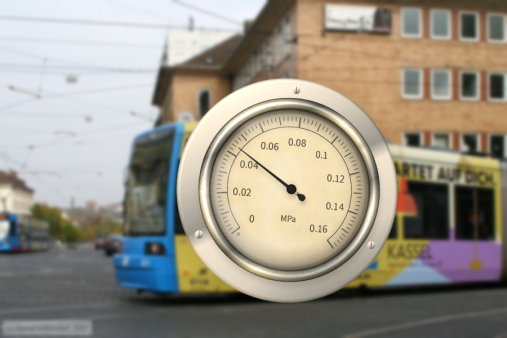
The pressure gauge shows 0.044MPa
